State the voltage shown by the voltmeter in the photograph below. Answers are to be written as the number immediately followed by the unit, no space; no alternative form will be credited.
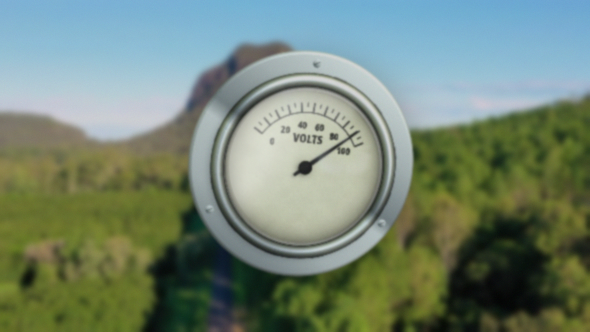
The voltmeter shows 90V
